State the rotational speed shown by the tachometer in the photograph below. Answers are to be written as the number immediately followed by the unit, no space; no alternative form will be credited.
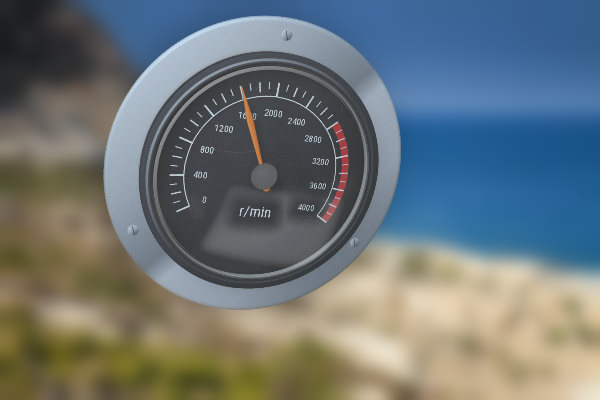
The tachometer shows 1600rpm
